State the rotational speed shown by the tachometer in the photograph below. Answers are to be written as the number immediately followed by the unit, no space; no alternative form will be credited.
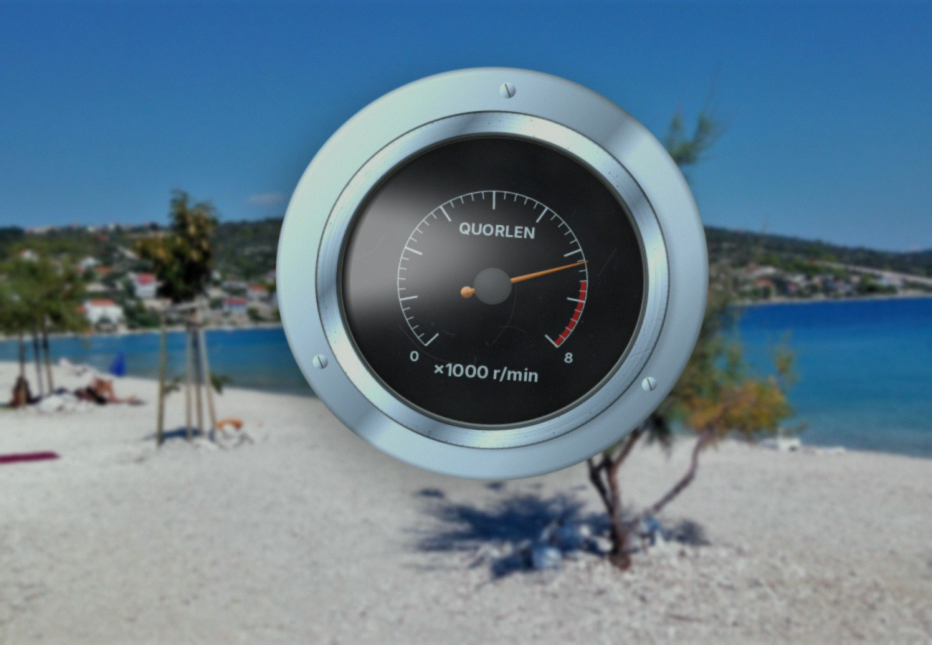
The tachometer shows 6200rpm
